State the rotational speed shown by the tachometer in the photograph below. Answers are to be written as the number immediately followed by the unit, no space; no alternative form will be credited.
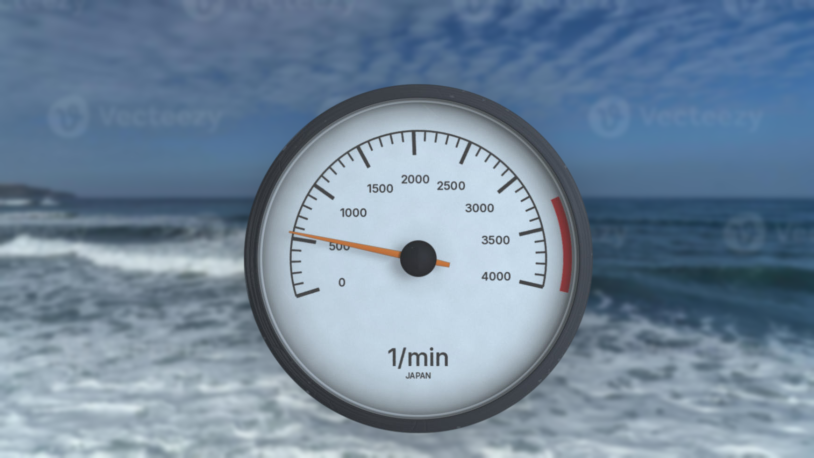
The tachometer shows 550rpm
